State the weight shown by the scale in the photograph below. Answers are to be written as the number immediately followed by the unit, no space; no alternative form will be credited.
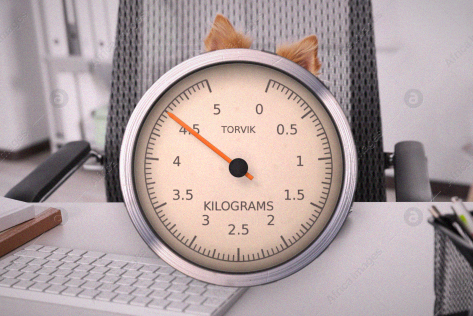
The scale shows 4.5kg
